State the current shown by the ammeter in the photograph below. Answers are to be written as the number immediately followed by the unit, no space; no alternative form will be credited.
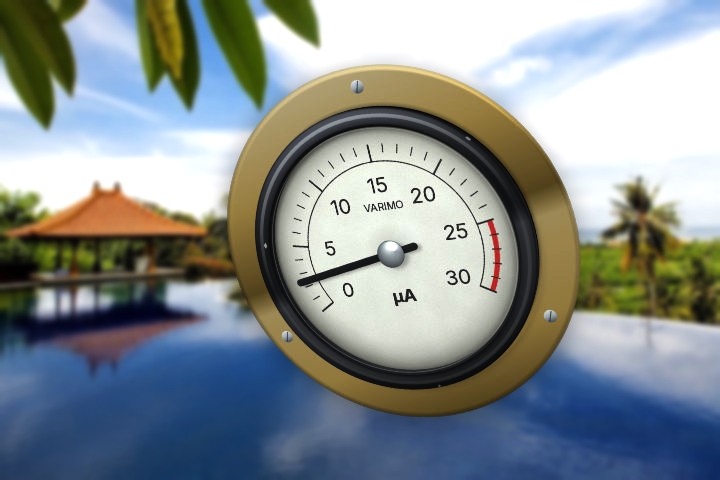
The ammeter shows 2.5µA
